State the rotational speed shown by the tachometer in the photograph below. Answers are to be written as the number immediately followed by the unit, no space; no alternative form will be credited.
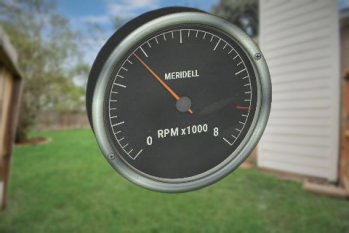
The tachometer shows 2800rpm
